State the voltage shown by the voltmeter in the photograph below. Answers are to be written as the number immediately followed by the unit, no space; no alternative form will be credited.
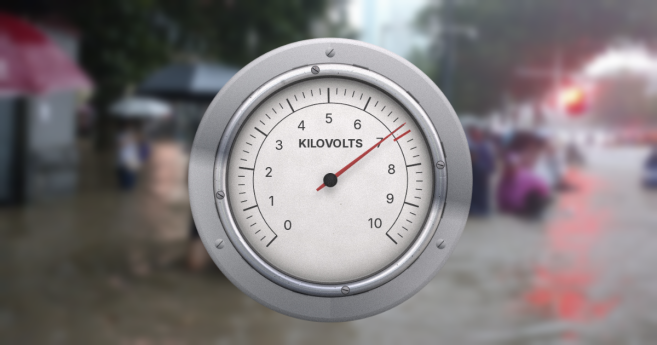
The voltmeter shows 7kV
